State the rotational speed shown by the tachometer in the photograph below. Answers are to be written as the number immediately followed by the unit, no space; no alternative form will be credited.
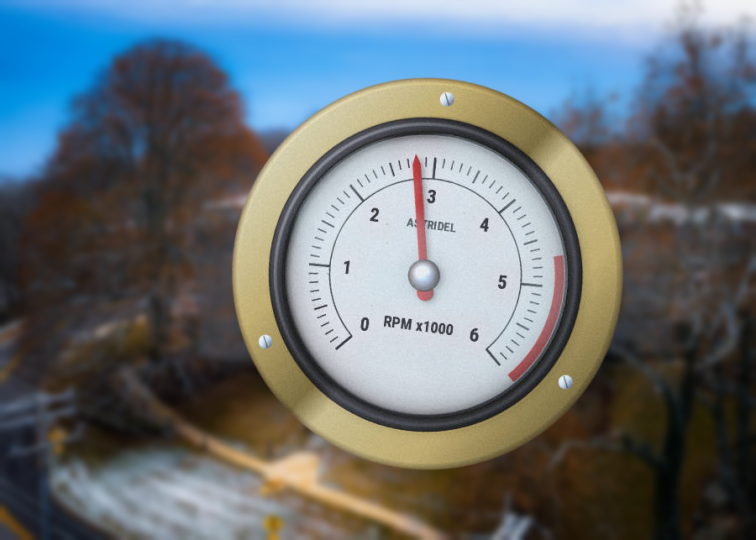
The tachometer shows 2800rpm
